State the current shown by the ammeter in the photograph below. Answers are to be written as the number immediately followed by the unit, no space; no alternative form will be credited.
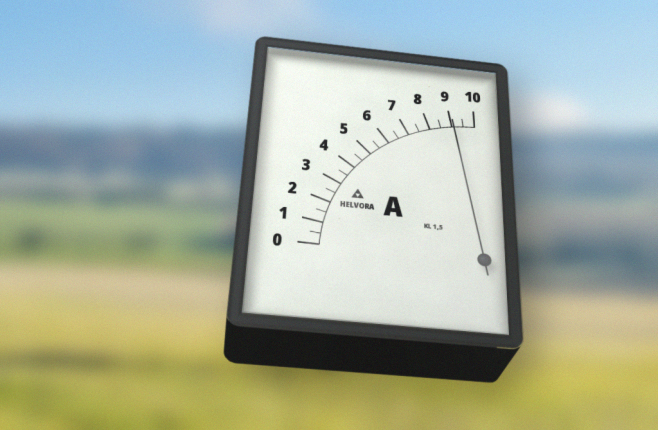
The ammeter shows 9A
